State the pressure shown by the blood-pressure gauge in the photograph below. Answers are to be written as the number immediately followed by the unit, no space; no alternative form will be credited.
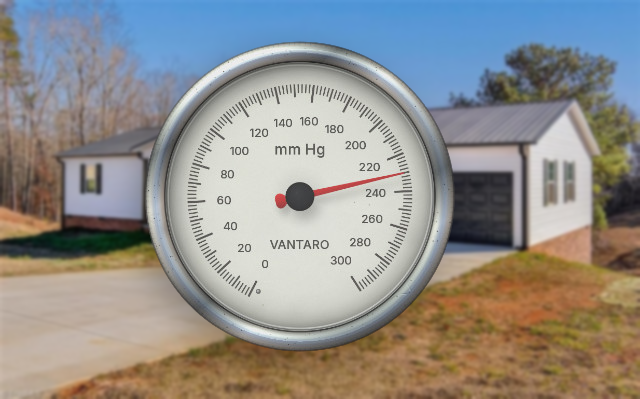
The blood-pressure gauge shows 230mmHg
